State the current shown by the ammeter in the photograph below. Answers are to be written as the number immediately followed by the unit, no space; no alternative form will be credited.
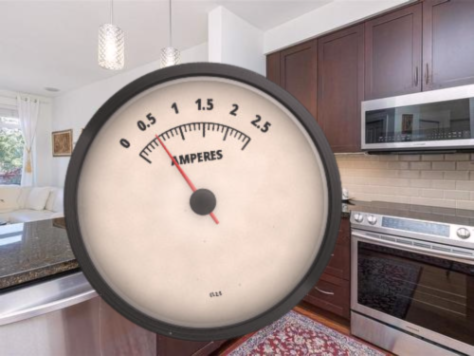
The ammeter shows 0.5A
